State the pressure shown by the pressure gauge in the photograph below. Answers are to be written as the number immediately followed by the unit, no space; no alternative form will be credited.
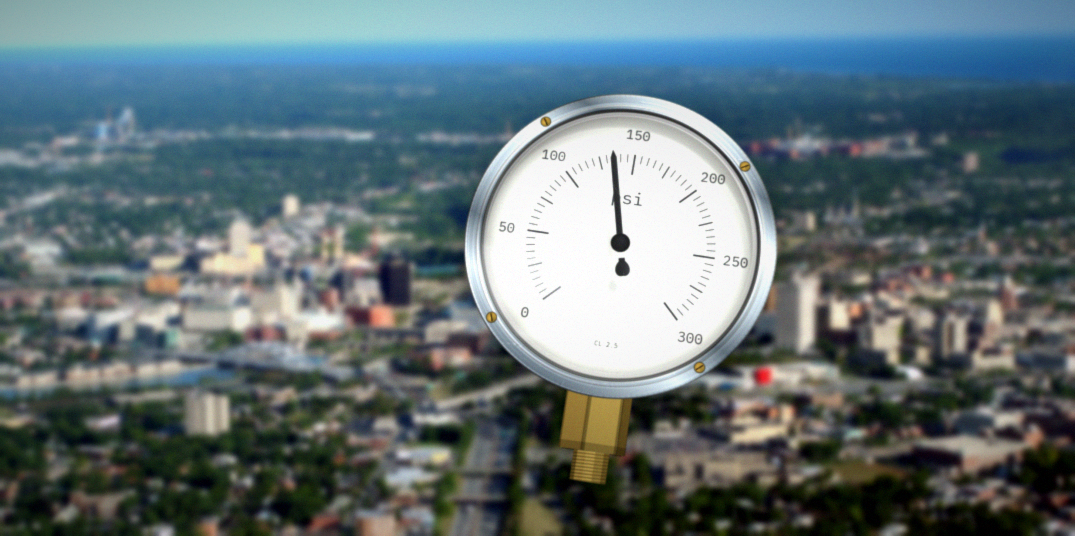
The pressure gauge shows 135psi
